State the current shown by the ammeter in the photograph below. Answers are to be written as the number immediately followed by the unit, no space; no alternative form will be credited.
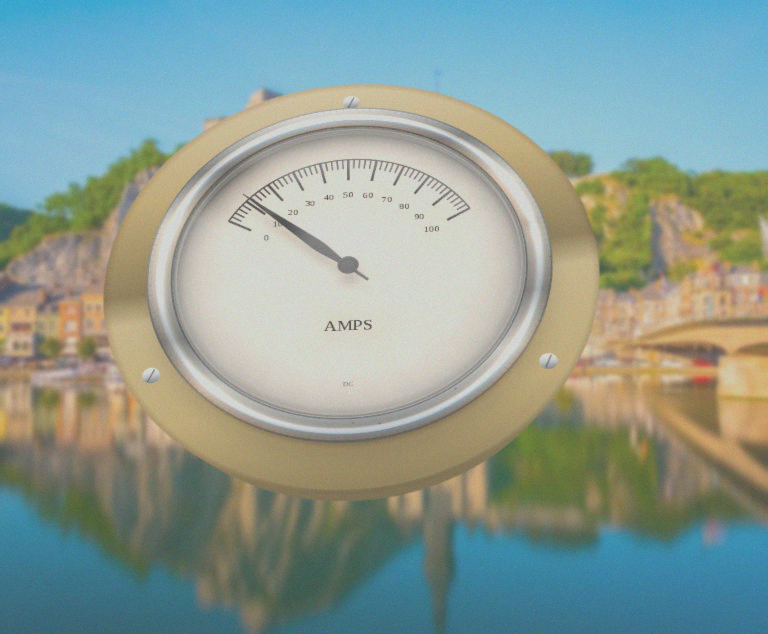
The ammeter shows 10A
